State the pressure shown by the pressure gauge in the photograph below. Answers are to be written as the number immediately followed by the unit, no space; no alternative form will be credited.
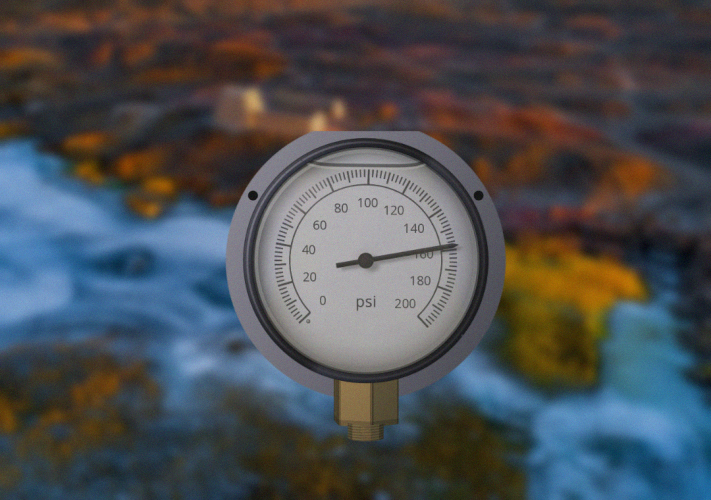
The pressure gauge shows 158psi
